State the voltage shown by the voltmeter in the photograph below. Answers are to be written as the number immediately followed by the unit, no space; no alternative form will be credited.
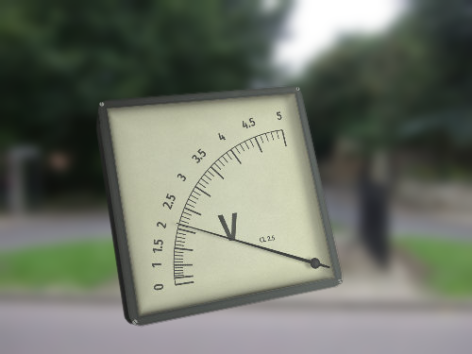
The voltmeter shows 2.1V
